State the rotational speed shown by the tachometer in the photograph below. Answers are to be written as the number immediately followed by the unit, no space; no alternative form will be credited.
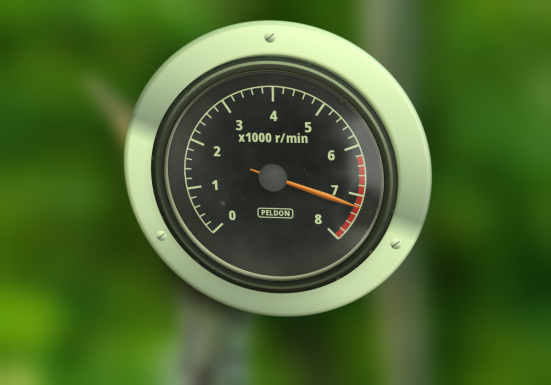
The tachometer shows 7200rpm
